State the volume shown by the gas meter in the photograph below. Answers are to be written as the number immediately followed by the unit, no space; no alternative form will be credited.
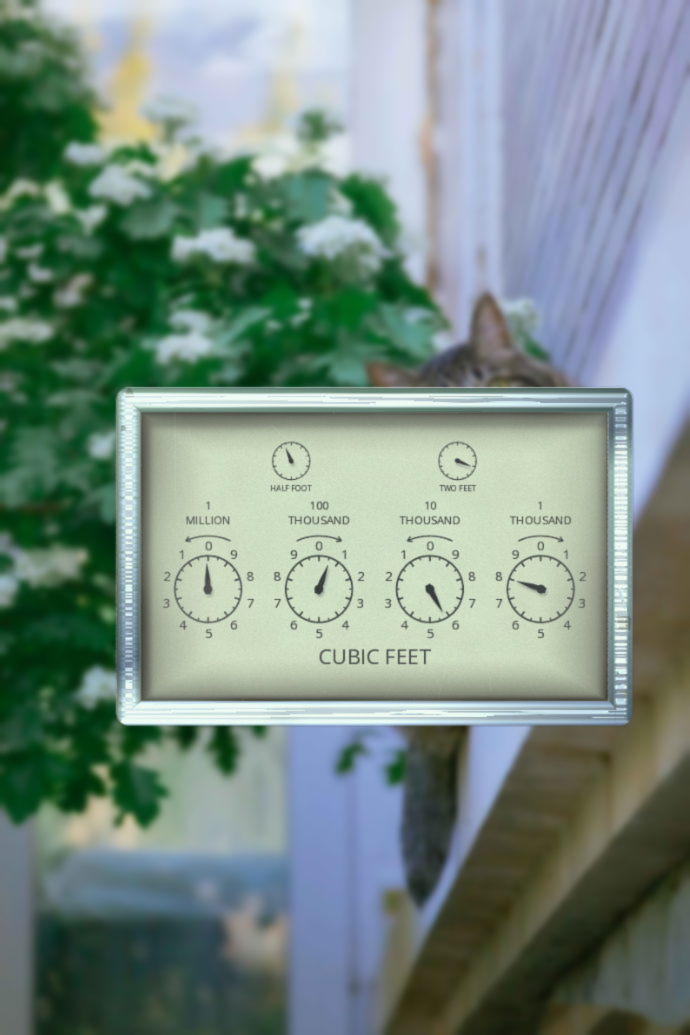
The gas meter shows 5800ft³
